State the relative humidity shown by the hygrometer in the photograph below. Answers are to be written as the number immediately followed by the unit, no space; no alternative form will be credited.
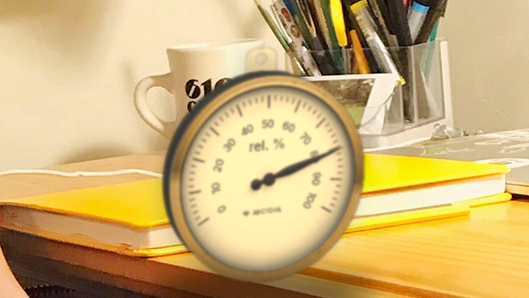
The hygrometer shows 80%
